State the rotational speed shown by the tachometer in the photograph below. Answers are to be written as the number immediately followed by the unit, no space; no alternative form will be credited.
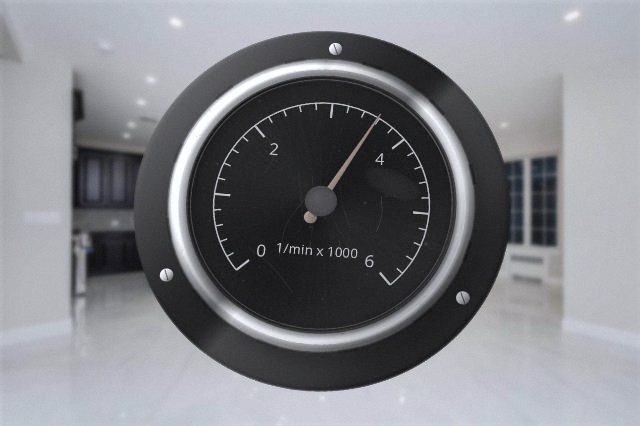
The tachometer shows 3600rpm
